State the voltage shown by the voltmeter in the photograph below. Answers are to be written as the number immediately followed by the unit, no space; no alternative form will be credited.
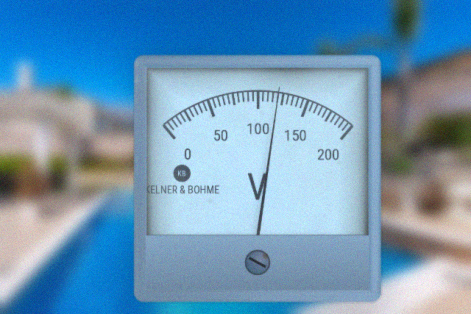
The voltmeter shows 120V
